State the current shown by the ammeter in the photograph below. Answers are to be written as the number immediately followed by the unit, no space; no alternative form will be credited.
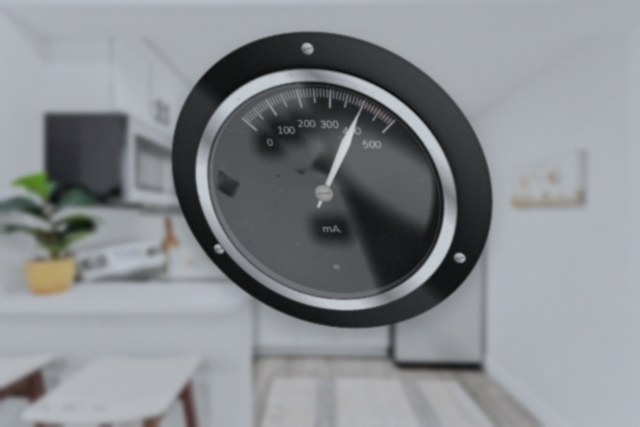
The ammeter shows 400mA
